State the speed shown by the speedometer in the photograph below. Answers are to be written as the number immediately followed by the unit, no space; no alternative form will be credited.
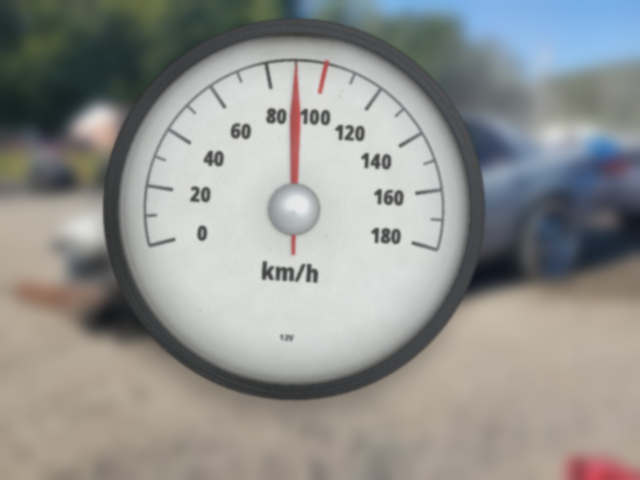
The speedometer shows 90km/h
